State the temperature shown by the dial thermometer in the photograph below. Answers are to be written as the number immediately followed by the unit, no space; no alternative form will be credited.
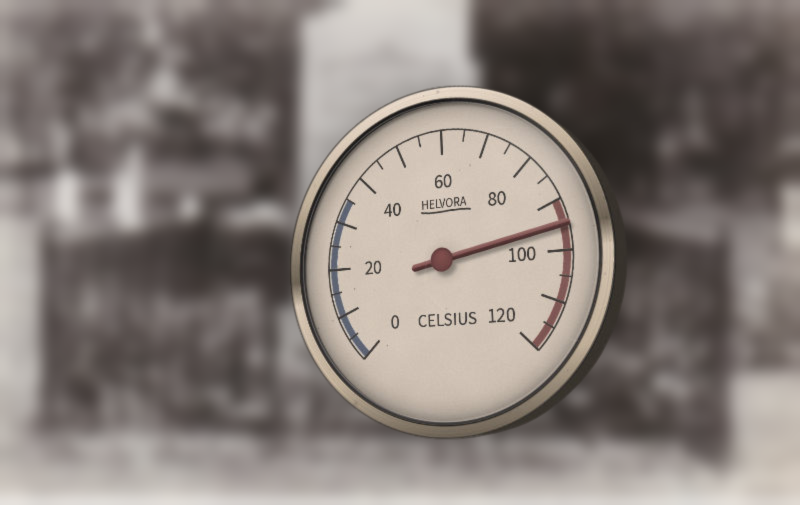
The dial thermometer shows 95°C
